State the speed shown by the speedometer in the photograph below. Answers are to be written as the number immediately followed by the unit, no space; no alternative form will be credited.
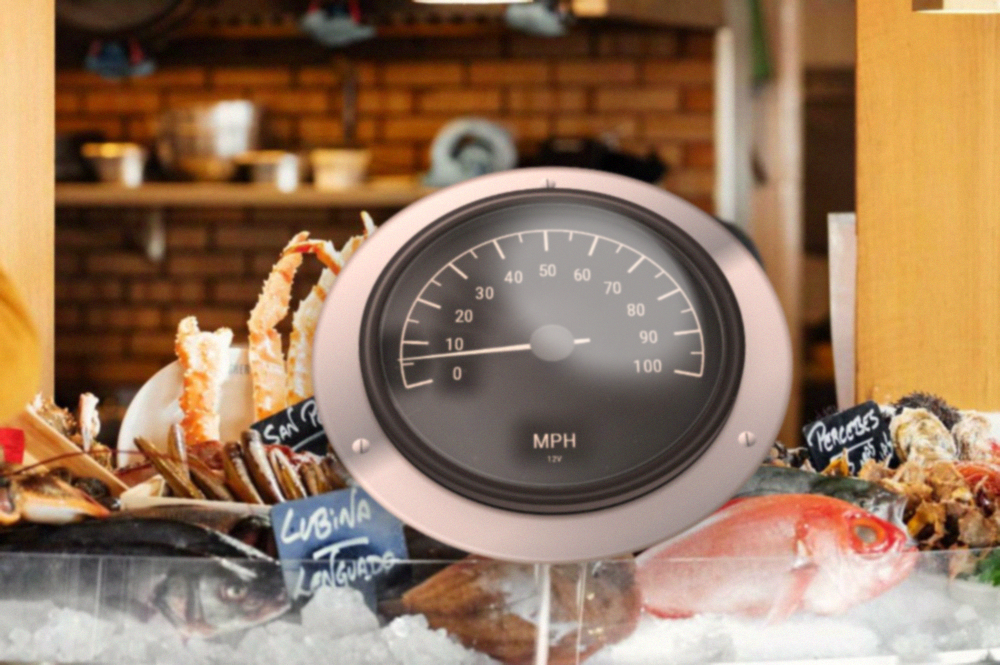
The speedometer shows 5mph
